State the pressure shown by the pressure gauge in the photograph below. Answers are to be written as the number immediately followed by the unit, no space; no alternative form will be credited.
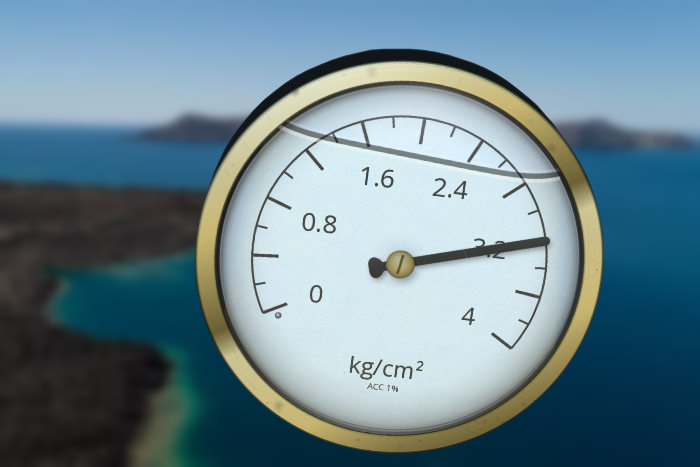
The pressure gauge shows 3.2kg/cm²
